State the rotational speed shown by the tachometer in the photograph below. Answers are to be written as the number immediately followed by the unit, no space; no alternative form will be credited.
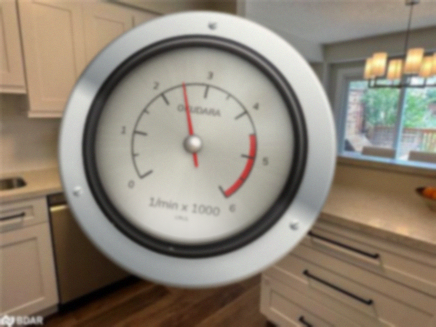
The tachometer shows 2500rpm
